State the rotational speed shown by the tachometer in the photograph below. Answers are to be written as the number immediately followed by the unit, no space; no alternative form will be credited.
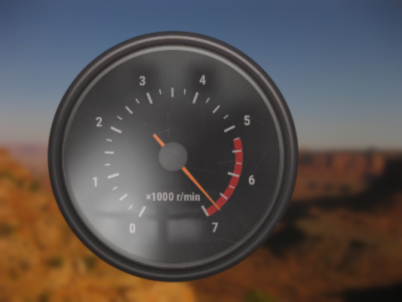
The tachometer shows 6750rpm
